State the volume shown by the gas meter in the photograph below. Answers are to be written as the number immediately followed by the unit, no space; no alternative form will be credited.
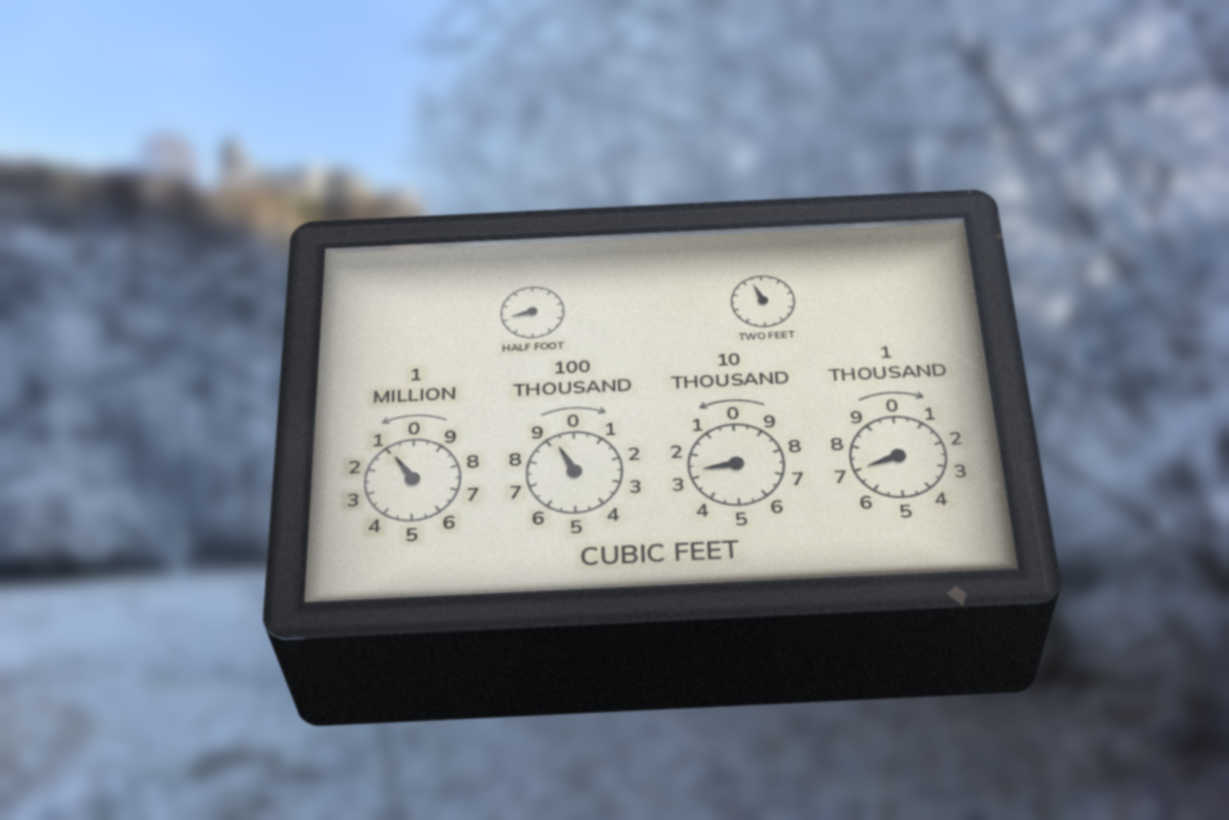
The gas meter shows 92700ft³
